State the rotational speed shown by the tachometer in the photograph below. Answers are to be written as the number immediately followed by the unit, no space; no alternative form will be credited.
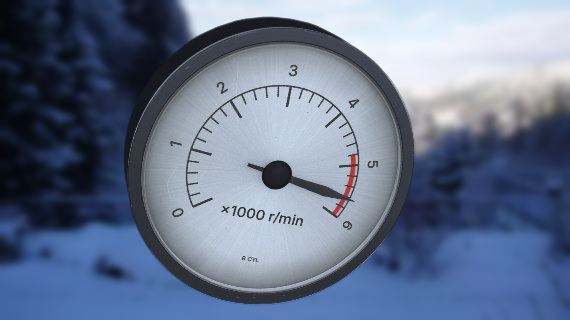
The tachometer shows 5600rpm
